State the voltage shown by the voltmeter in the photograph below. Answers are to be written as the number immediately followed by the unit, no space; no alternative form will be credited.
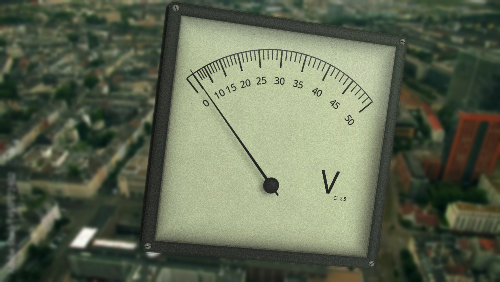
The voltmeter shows 5V
